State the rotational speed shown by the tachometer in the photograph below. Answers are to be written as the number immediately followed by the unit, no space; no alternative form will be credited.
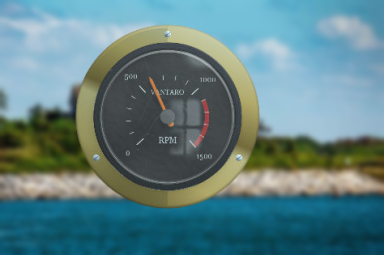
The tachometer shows 600rpm
